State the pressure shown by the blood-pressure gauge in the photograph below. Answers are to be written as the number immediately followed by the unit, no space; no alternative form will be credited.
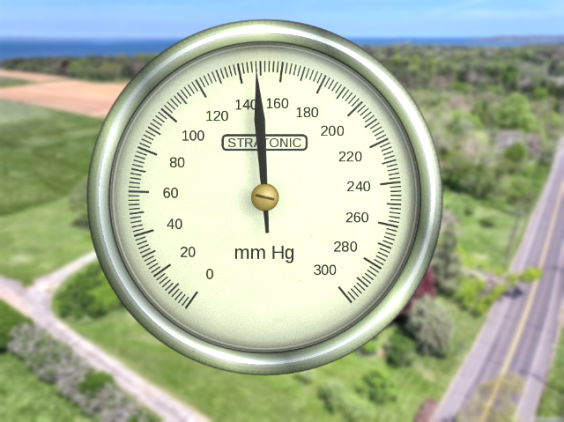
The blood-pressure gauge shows 148mmHg
